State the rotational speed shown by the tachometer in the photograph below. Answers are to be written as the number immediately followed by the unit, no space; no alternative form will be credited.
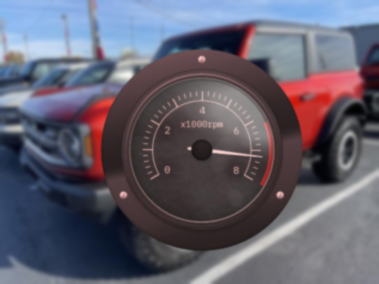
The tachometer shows 7200rpm
